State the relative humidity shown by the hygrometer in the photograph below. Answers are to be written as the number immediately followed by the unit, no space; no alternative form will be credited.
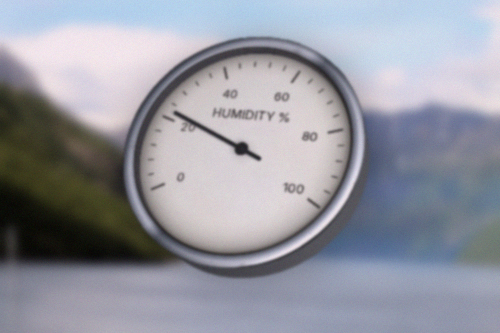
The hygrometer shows 22%
